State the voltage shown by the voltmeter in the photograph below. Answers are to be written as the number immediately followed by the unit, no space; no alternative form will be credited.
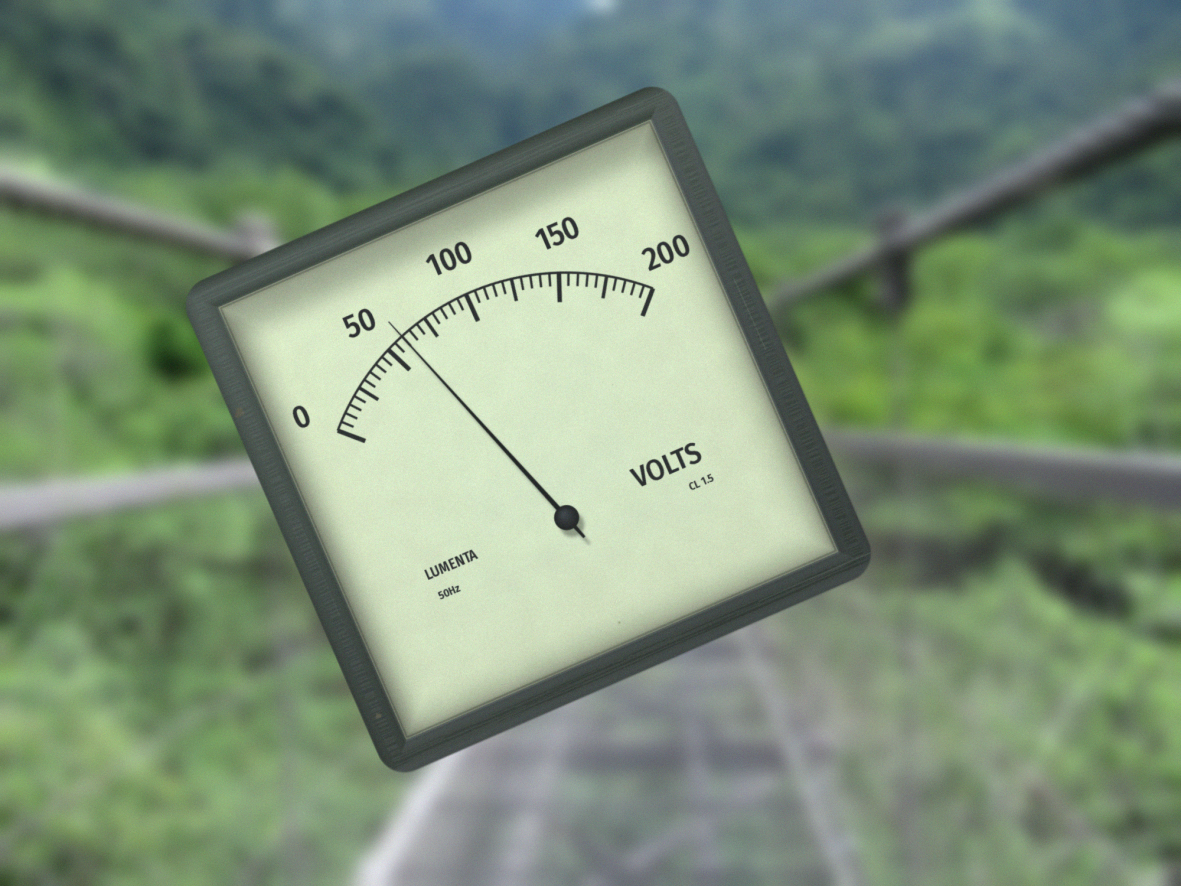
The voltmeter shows 60V
